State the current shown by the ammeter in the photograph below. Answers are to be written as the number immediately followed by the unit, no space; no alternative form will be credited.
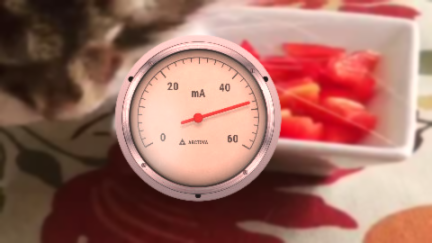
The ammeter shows 48mA
